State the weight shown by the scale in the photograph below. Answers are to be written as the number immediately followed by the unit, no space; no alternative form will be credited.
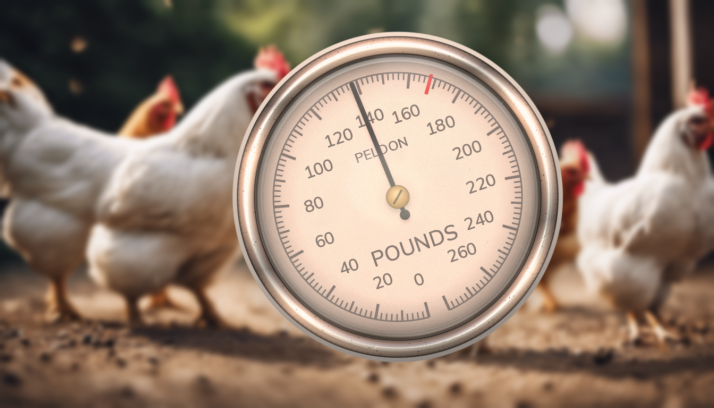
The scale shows 138lb
